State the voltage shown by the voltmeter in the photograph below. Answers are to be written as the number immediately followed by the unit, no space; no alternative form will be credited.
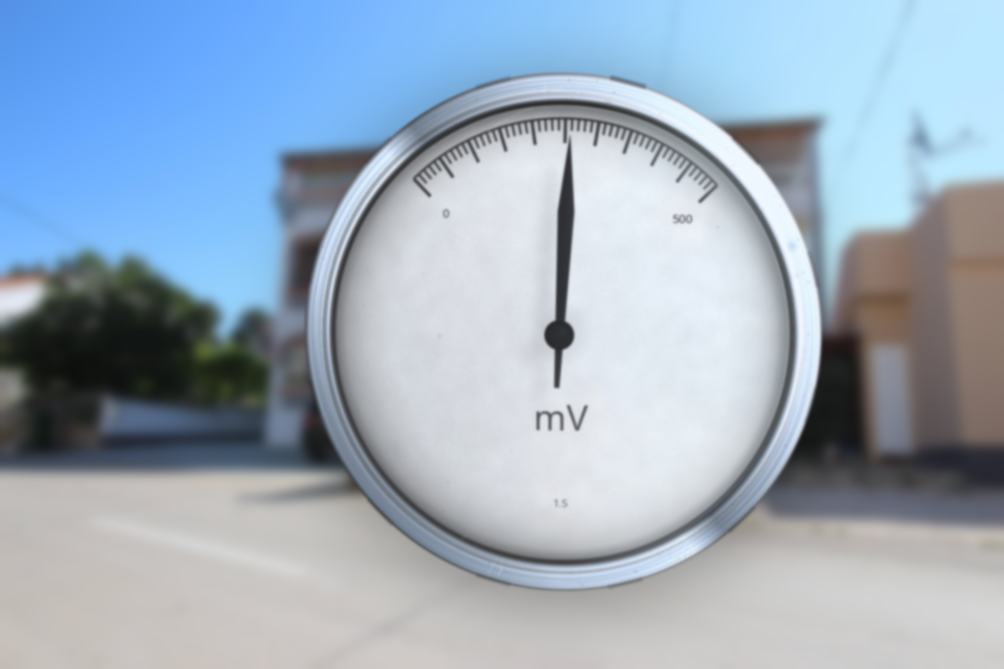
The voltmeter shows 260mV
